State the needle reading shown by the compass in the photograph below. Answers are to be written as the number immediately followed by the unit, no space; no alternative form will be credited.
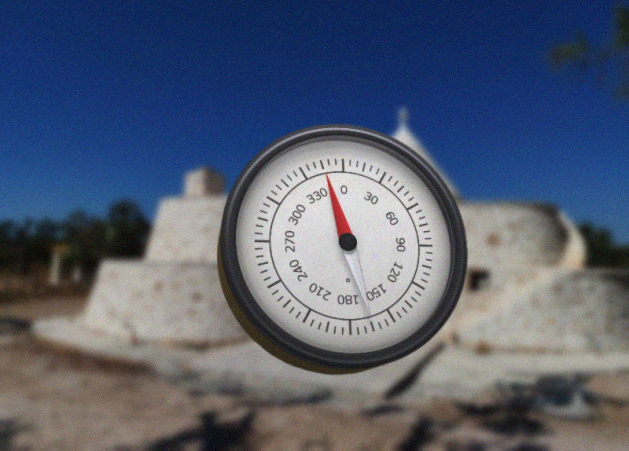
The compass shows 345°
